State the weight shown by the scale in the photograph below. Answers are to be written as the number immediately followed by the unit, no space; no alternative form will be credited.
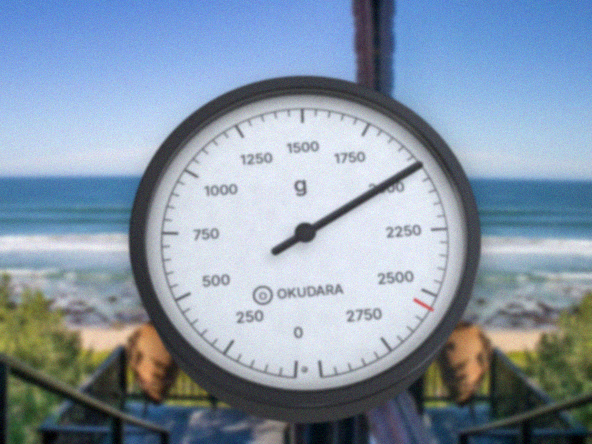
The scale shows 2000g
